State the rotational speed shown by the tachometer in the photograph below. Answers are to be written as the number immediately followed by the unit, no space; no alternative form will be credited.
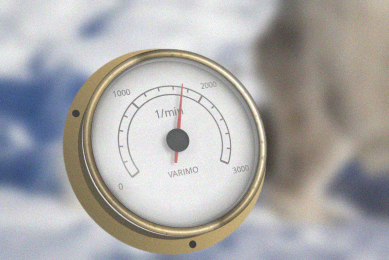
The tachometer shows 1700rpm
